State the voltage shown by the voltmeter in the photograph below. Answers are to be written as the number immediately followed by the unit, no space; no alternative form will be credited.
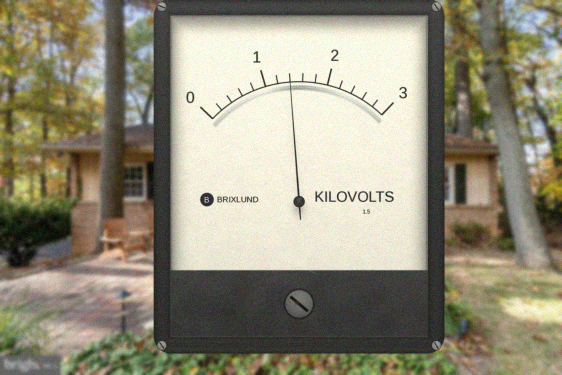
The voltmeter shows 1.4kV
